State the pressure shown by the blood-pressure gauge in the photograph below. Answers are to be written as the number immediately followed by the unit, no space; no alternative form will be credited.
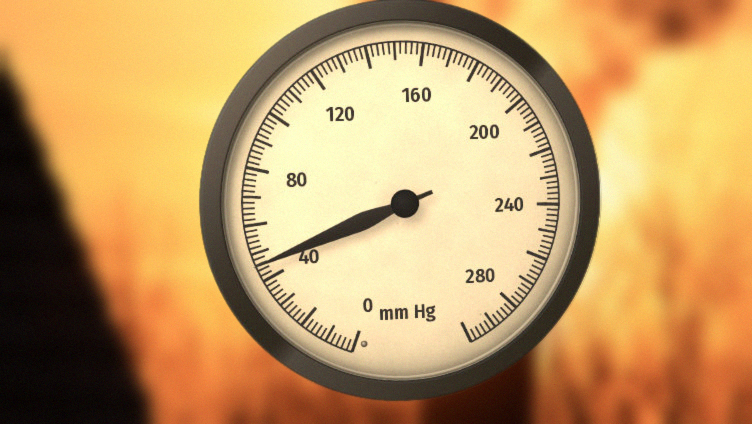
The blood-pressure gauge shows 46mmHg
